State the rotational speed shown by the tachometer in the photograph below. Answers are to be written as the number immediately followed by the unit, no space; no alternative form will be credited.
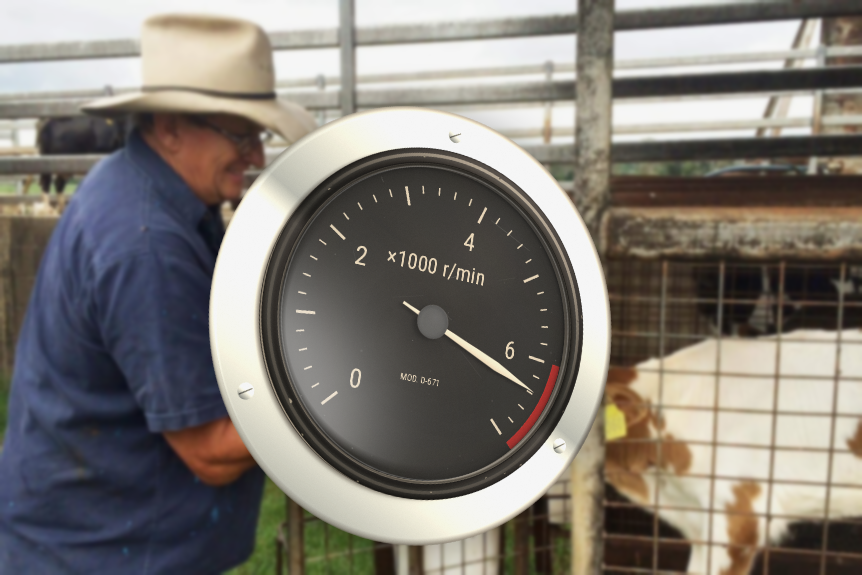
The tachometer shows 6400rpm
